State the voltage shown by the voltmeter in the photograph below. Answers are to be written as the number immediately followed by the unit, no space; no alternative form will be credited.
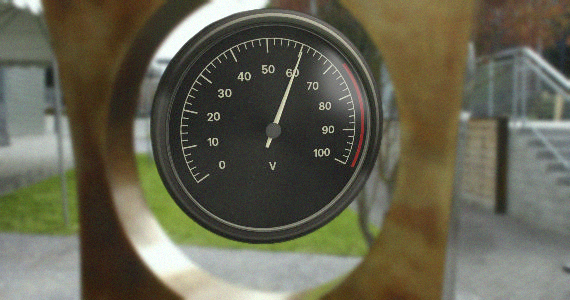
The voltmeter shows 60V
